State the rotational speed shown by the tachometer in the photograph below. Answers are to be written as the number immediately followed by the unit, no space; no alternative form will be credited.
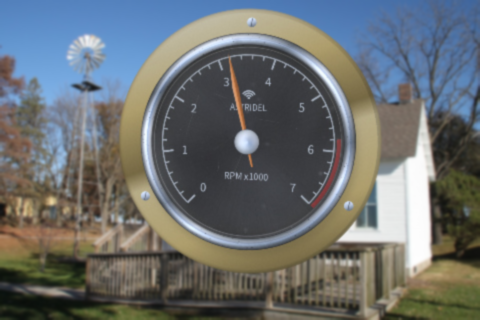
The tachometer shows 3200rpm
